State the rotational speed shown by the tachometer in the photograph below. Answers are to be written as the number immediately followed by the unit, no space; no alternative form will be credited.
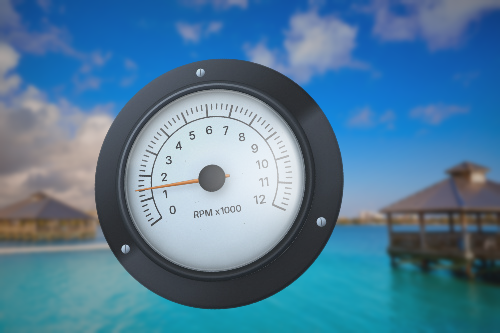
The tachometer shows 1400rpm
